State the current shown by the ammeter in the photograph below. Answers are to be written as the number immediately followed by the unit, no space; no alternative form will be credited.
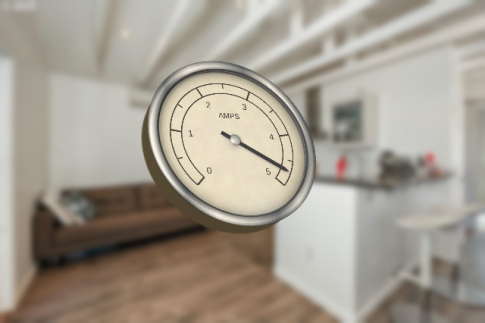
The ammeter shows 4.75A
